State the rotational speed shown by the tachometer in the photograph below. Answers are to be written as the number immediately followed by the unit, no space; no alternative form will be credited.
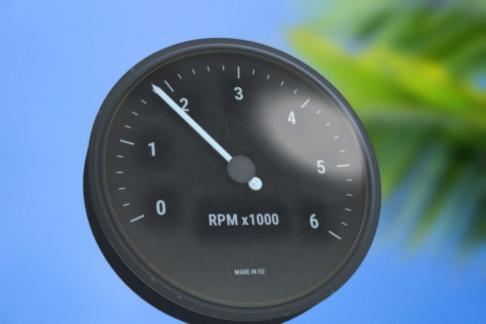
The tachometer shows 1800rpm
